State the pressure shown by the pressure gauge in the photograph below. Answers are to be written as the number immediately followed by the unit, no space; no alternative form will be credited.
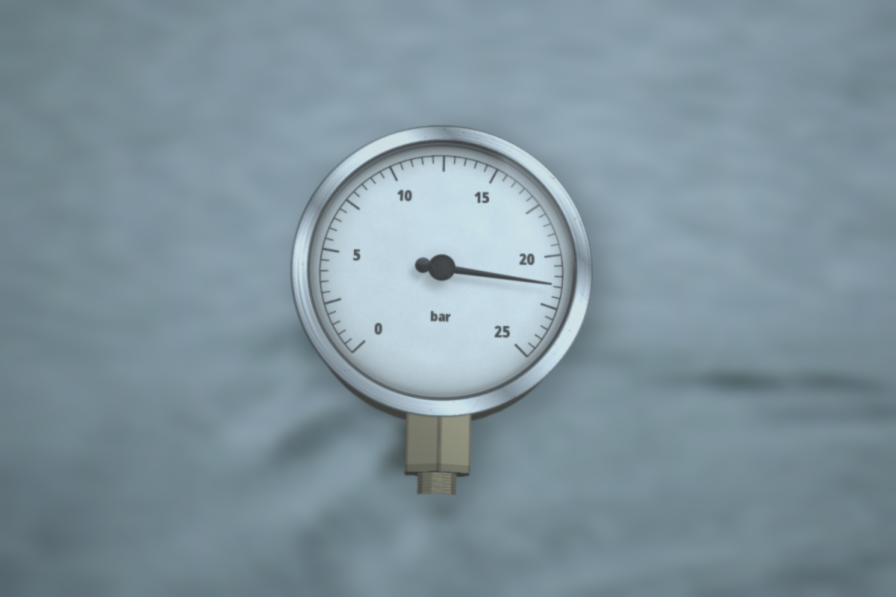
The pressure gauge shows 21.5bar
